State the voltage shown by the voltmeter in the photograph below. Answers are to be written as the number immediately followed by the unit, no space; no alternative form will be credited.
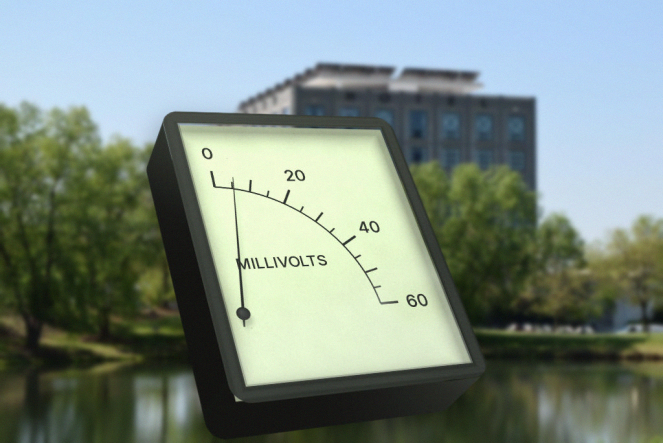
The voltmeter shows 5mV
